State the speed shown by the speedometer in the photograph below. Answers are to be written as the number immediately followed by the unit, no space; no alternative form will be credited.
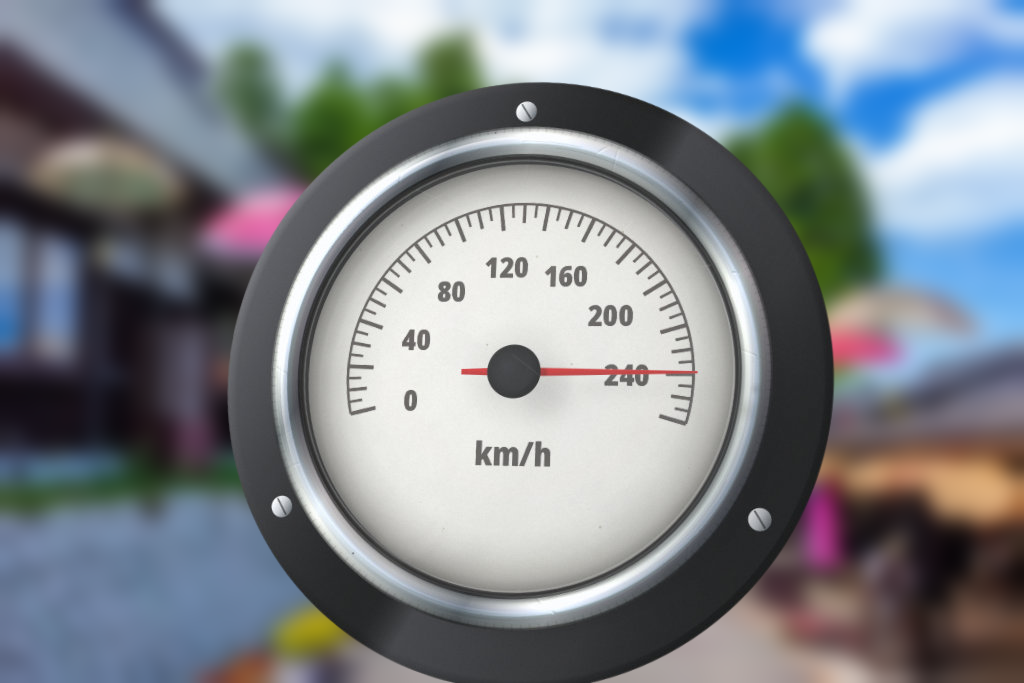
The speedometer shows 240km/h
